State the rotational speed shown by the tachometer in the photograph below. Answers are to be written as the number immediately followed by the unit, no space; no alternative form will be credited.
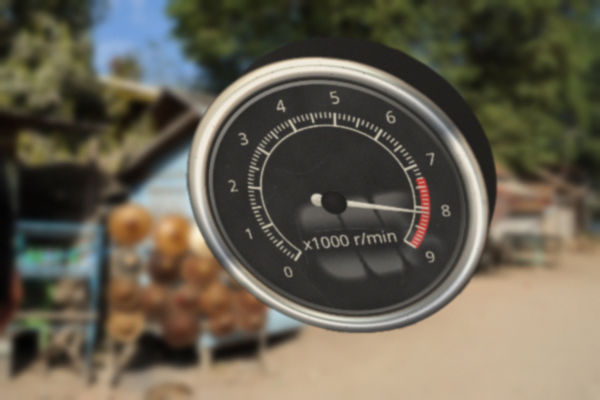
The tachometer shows 8000rpm
